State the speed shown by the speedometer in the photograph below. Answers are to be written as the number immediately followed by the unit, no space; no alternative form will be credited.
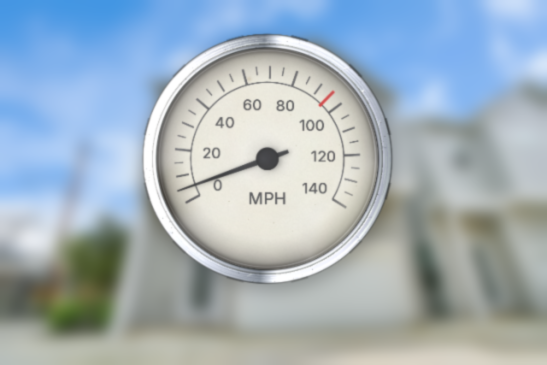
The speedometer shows 5mph
